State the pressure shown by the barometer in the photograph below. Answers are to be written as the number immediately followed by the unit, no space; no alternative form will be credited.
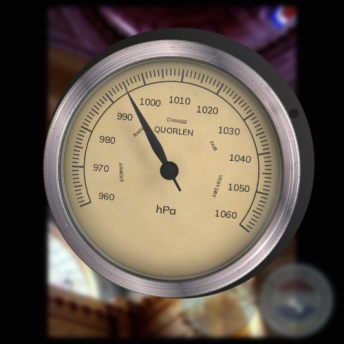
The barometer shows 995hPa
